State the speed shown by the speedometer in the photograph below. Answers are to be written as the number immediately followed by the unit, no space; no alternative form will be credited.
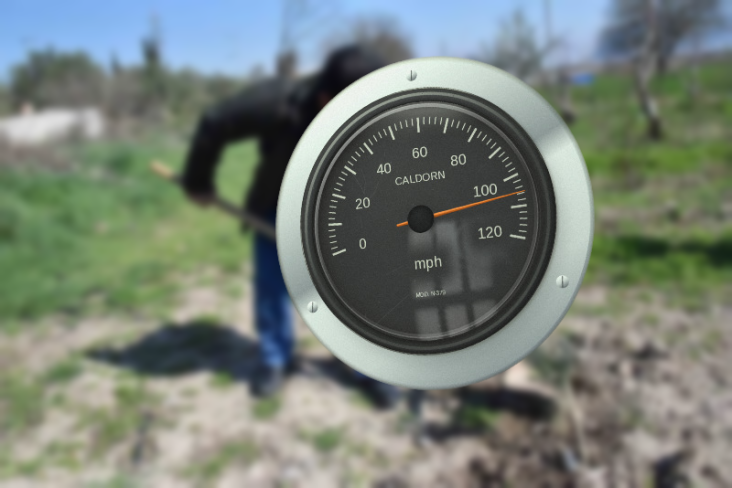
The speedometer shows 106mph
